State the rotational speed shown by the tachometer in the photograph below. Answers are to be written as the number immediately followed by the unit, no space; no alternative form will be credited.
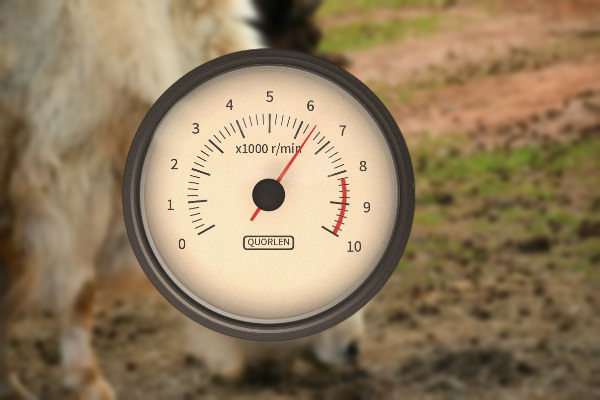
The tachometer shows 6400rpm
